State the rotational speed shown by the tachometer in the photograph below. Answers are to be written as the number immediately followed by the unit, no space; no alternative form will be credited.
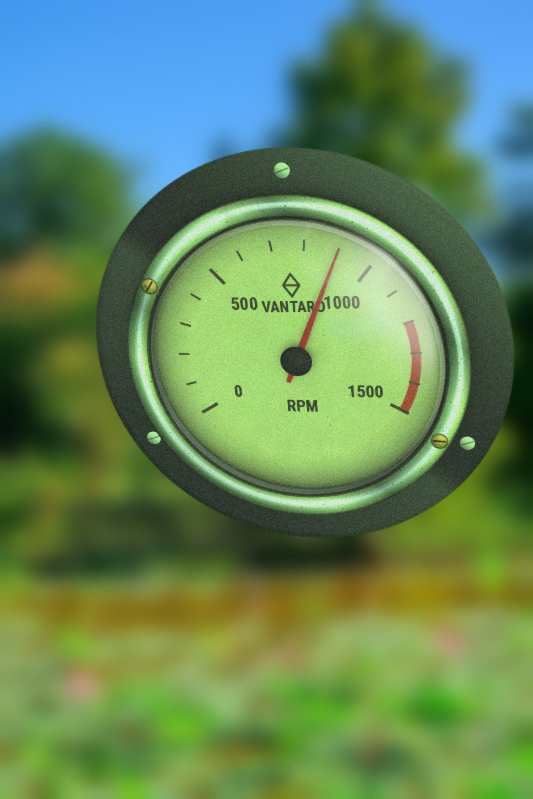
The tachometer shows 900rpm
